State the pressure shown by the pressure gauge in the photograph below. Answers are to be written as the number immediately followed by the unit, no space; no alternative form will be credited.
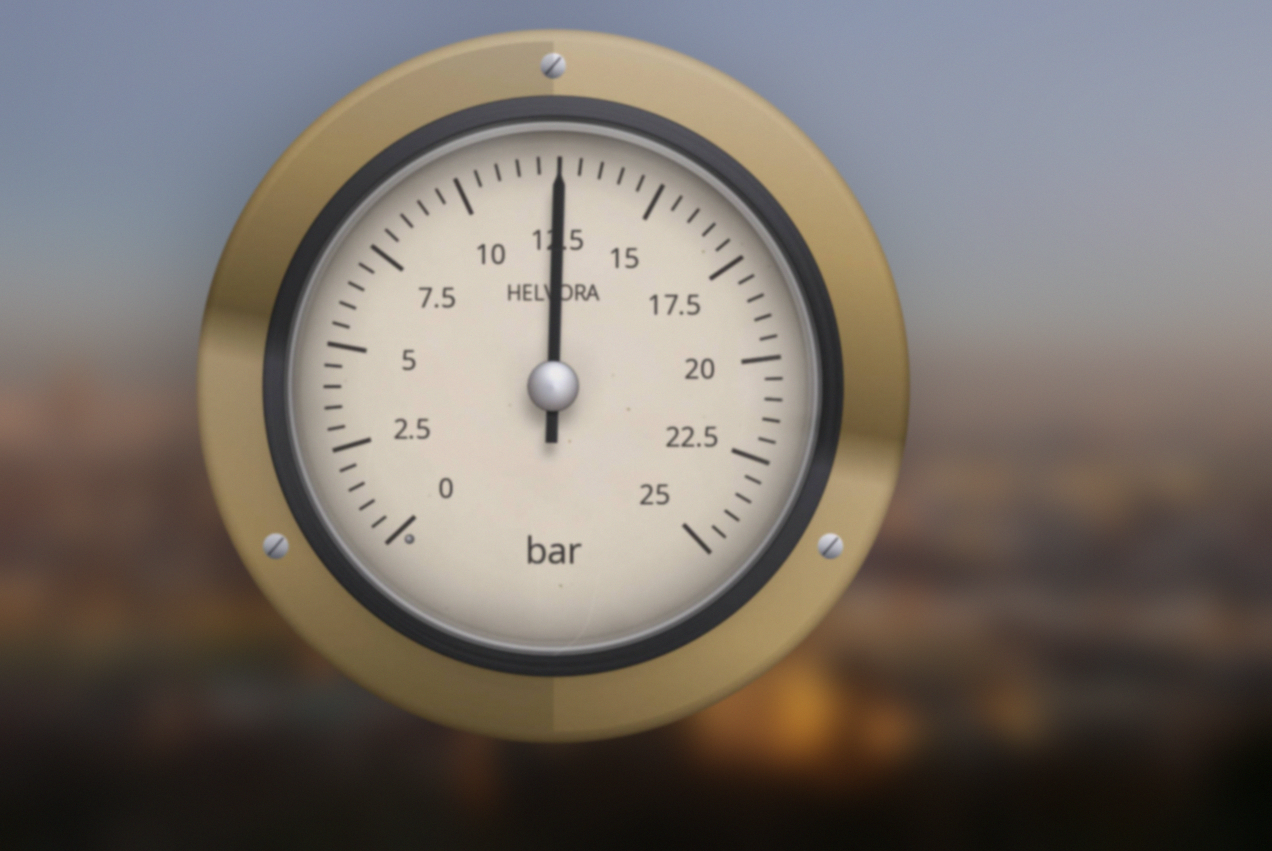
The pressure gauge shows 12.5bar
